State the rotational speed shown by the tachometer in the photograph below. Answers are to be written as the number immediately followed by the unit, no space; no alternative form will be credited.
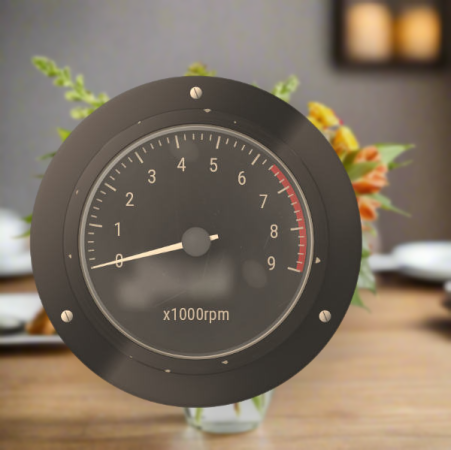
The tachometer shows 0rpm
